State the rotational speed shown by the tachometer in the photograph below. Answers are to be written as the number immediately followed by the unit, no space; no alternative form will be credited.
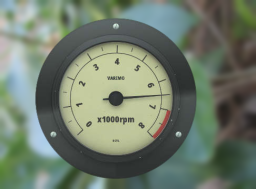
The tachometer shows 6500rpm
